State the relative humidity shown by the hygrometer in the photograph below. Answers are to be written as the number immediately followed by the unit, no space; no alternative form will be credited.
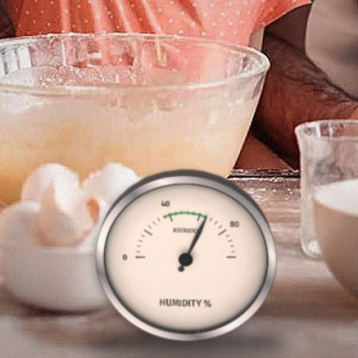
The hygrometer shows 64%
